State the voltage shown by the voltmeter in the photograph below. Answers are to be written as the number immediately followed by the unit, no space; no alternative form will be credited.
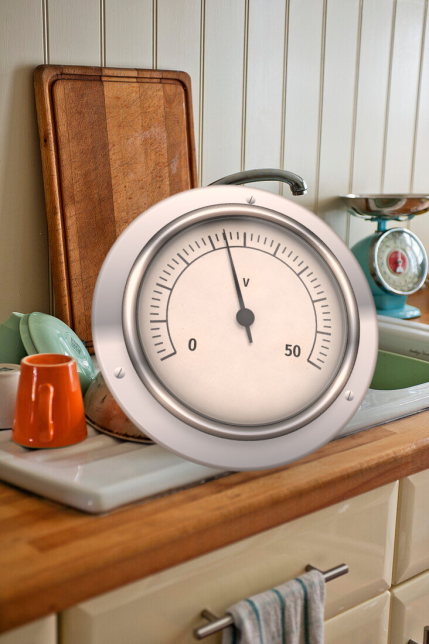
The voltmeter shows 22V
